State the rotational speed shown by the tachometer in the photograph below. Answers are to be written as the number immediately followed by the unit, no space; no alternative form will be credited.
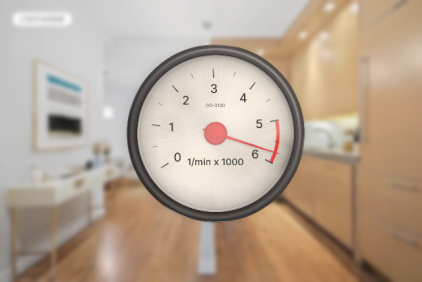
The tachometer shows 5750rpm
